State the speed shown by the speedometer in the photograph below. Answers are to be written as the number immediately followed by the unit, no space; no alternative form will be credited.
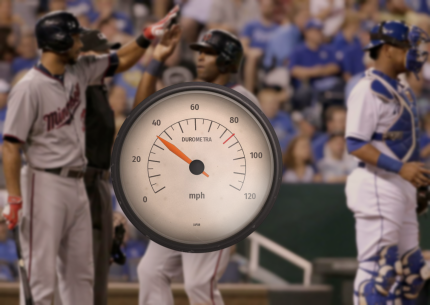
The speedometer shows 35mph
